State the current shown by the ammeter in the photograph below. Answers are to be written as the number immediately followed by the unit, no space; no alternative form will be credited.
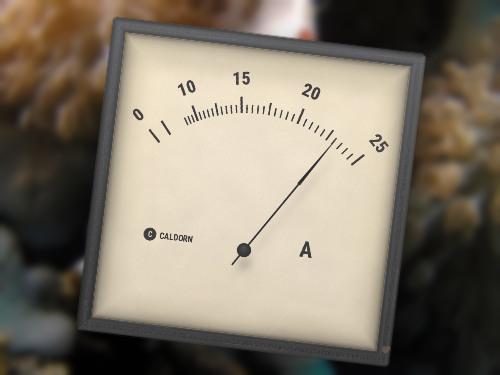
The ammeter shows 23A
